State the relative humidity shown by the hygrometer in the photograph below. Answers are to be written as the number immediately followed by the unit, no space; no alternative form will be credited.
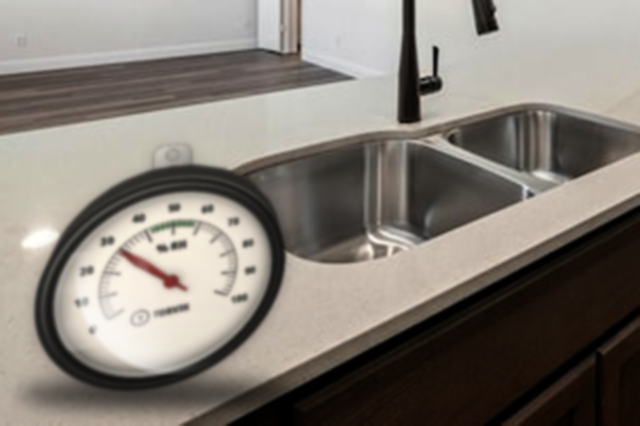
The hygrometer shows 30%
